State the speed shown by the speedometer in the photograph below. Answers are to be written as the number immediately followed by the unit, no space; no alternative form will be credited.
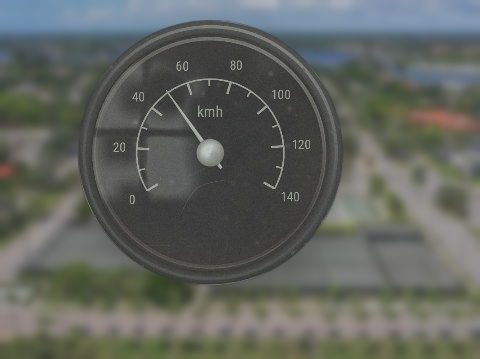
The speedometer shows 50km/h
